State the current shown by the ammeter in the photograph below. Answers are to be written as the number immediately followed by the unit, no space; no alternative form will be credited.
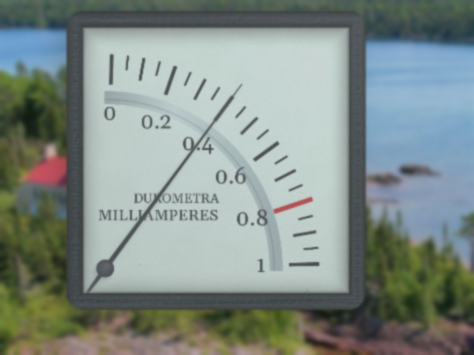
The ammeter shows 0.4mA
